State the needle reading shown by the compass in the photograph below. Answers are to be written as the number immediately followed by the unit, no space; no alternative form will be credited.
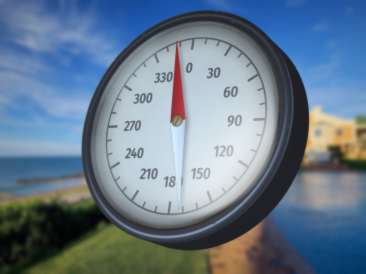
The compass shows 350°
